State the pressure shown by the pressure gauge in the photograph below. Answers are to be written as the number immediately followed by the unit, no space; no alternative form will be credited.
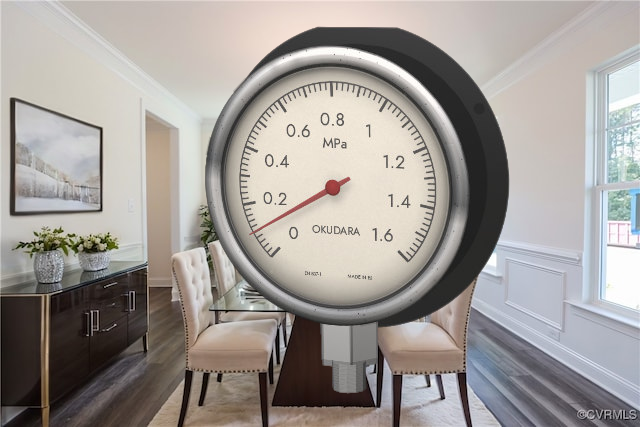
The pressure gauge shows 0.1MPa
